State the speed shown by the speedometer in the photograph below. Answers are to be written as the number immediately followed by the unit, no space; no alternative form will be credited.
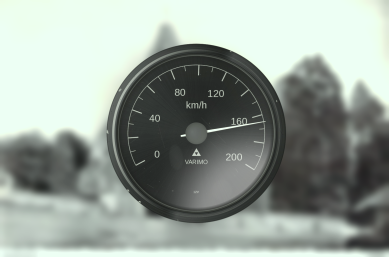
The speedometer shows 165km/h
